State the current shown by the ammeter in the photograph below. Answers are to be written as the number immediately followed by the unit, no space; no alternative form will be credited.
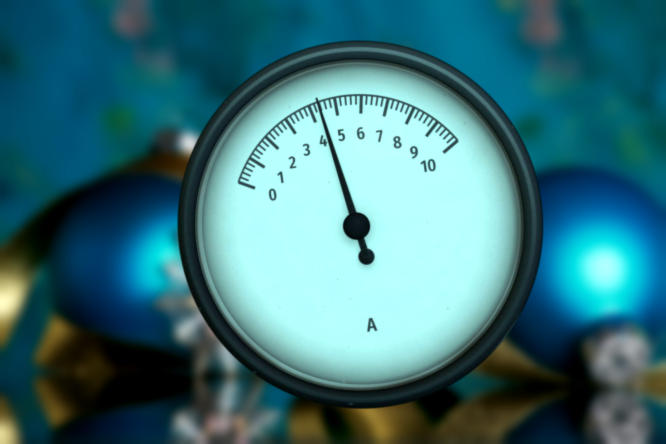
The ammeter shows 4.4A
